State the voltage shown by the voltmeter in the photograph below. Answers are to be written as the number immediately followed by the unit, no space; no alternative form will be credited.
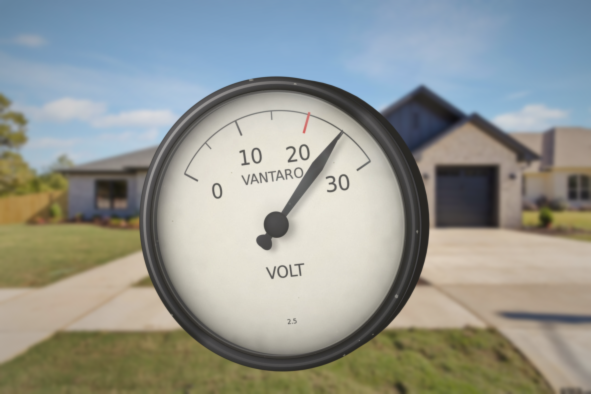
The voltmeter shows 25V
